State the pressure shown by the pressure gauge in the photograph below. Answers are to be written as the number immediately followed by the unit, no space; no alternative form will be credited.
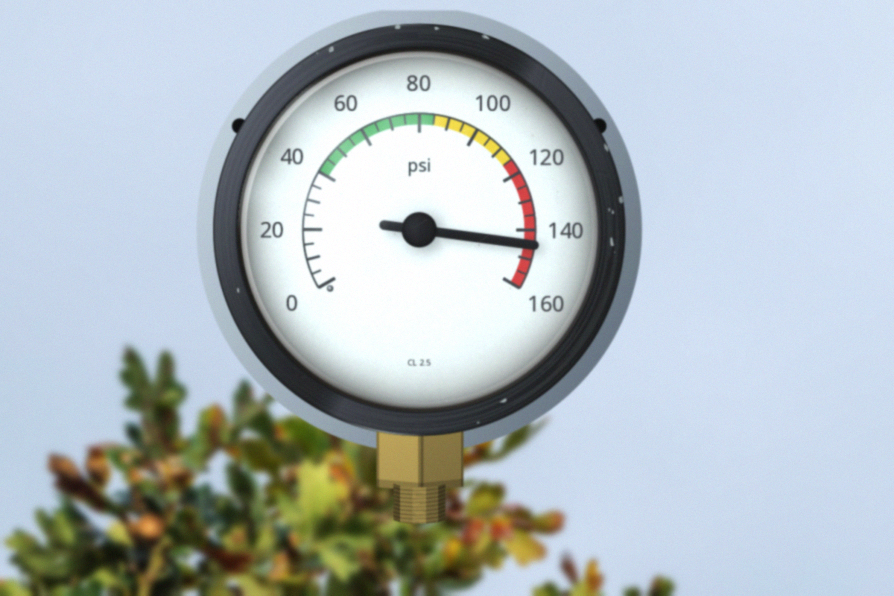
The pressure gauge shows 145psi
